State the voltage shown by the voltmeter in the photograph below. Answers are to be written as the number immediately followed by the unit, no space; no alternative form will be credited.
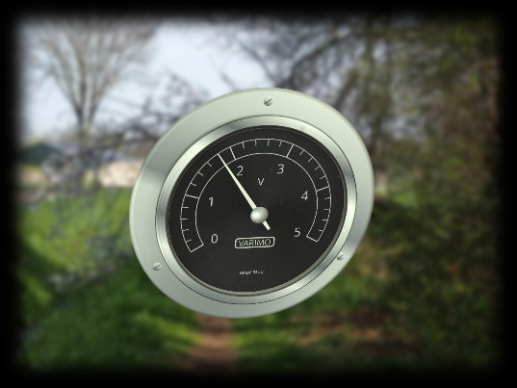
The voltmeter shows 1.8V
